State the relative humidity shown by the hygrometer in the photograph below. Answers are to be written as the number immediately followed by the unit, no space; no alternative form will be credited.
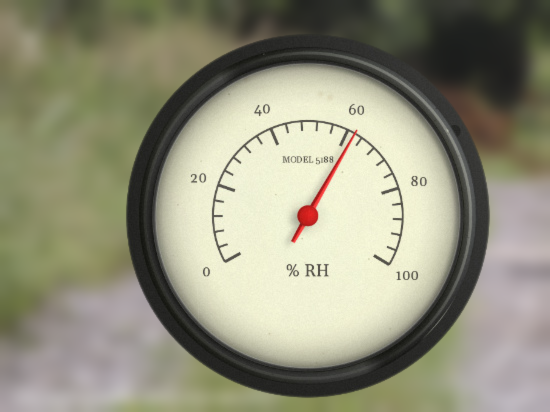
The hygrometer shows 62%
